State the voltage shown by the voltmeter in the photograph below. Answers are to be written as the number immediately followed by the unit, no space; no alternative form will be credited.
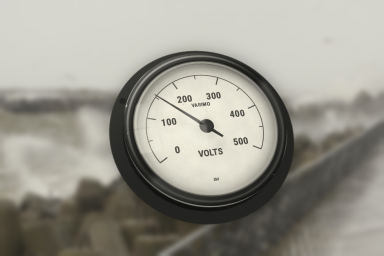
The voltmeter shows 150V
